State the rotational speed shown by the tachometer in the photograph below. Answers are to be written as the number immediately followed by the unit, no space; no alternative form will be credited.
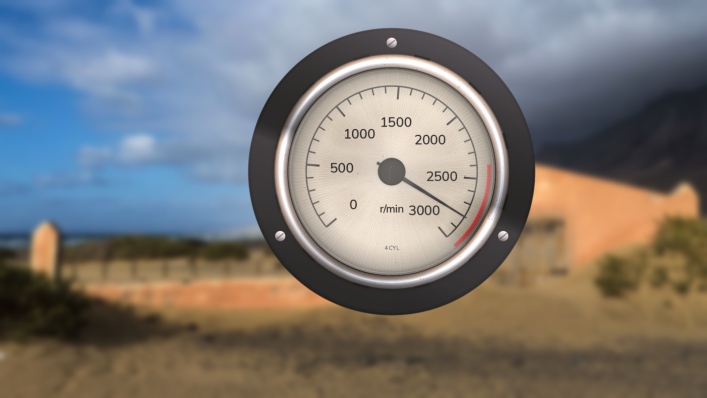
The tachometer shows 2800rpm
